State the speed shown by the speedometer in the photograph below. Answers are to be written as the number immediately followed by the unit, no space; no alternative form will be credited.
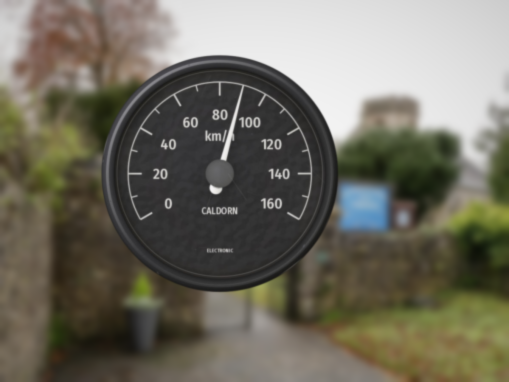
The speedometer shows 90km/h
